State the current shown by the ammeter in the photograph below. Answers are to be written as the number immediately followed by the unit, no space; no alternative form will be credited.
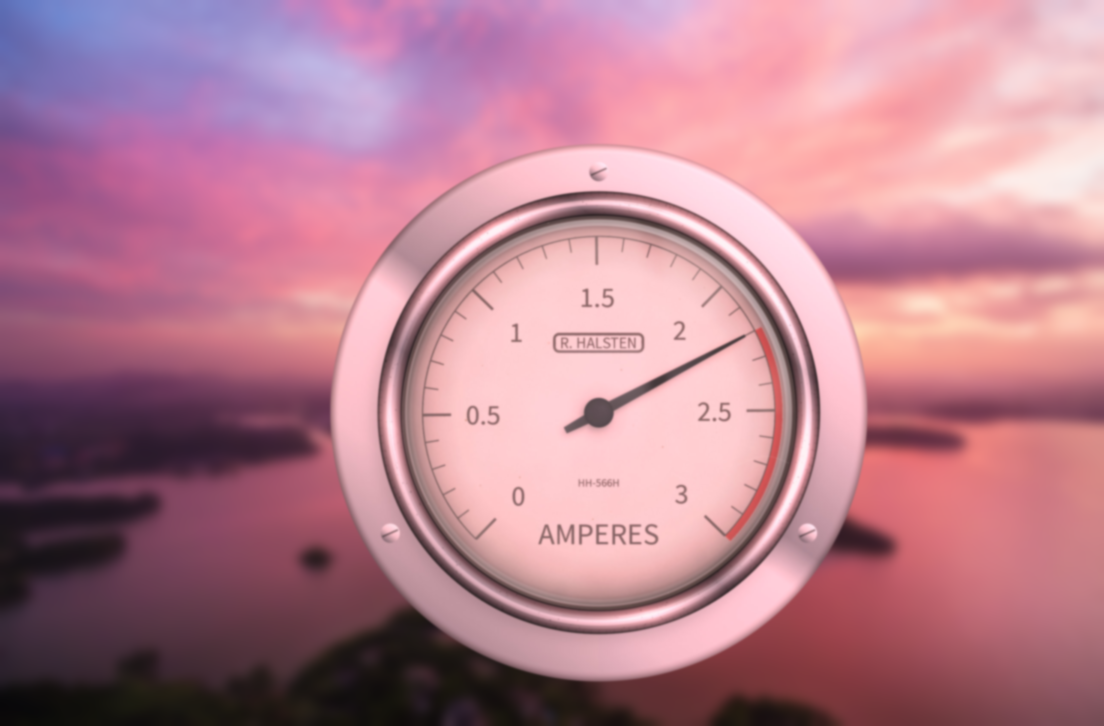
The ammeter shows 2.2A
